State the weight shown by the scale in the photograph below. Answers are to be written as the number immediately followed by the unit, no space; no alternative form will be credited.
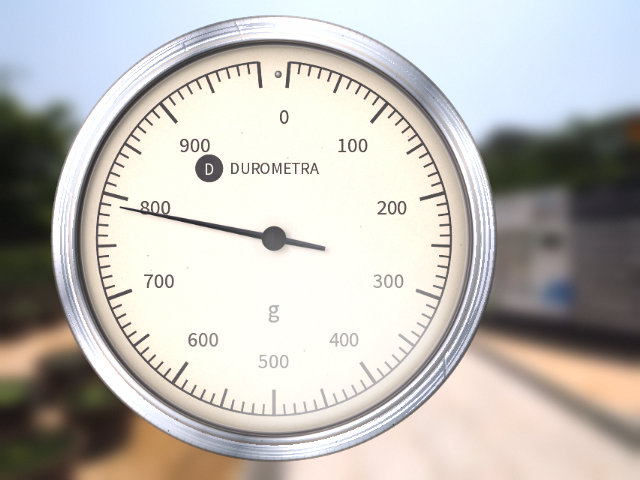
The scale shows 790g
